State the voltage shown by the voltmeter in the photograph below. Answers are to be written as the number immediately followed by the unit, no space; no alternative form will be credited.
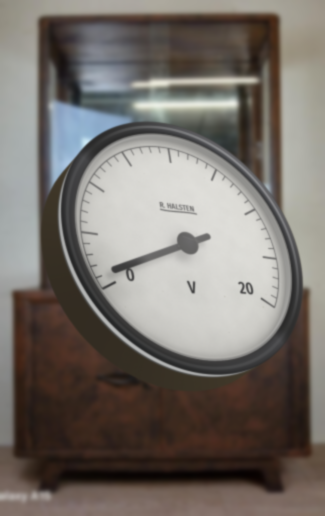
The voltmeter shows 0.5V
